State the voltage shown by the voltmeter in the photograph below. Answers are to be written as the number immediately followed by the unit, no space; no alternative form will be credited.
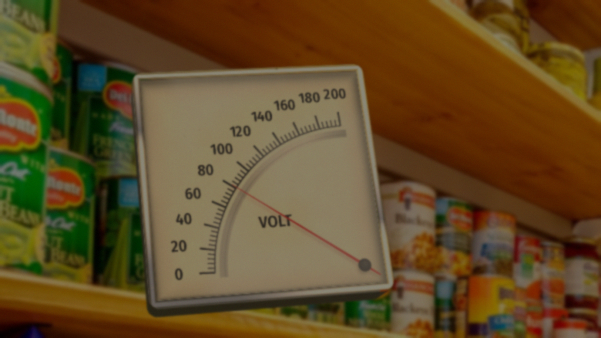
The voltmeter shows 80V
